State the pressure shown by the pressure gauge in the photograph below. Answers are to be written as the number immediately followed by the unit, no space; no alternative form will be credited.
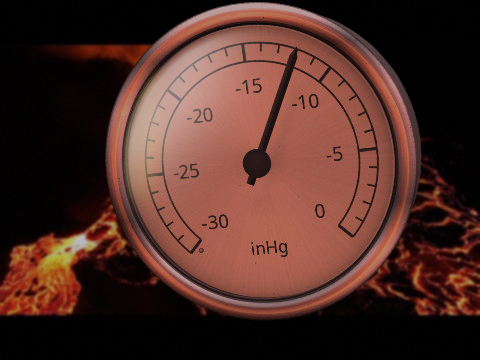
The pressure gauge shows -12inHg
